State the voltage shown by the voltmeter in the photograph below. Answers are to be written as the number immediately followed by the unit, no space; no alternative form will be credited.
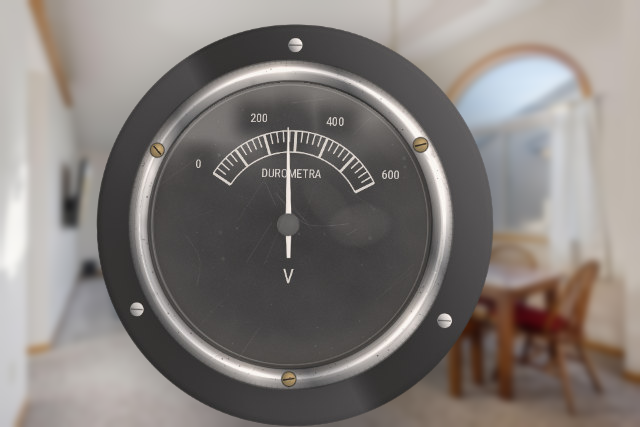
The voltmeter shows 280V
